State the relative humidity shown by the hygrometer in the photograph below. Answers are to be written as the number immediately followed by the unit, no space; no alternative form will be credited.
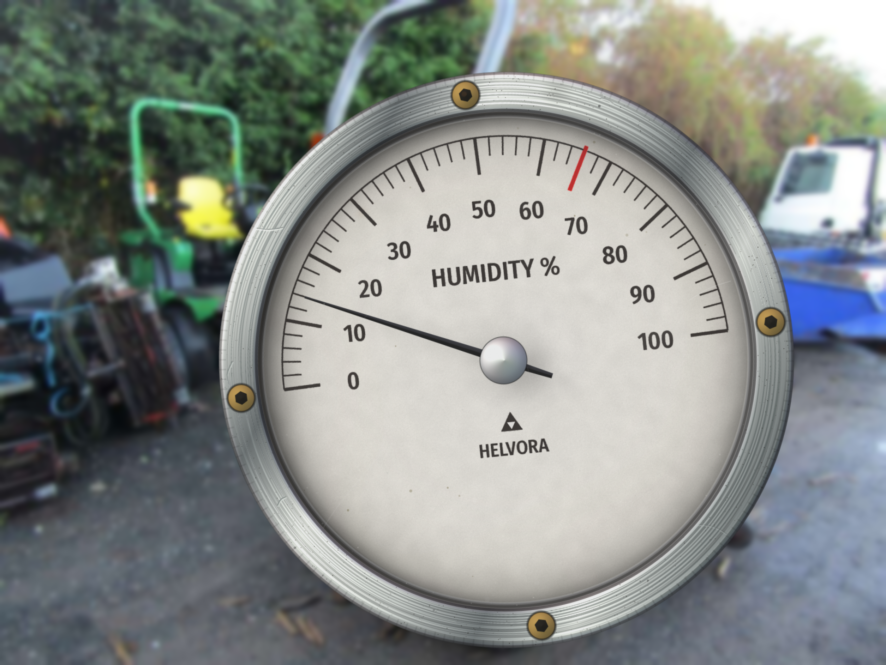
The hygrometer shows 14%
